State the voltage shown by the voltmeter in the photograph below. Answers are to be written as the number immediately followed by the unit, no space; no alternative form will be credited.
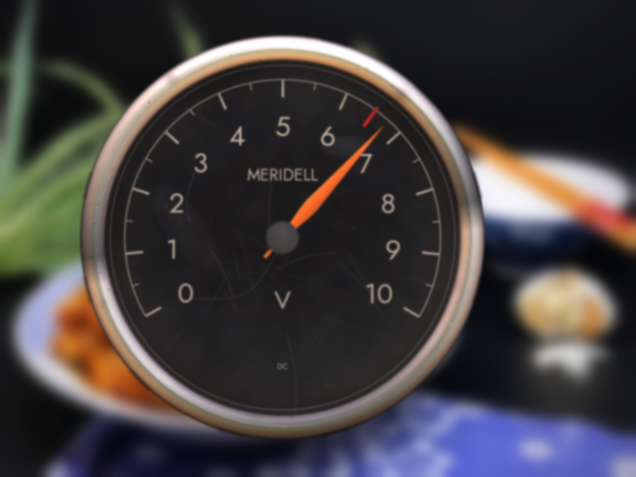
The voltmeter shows 6.75V
